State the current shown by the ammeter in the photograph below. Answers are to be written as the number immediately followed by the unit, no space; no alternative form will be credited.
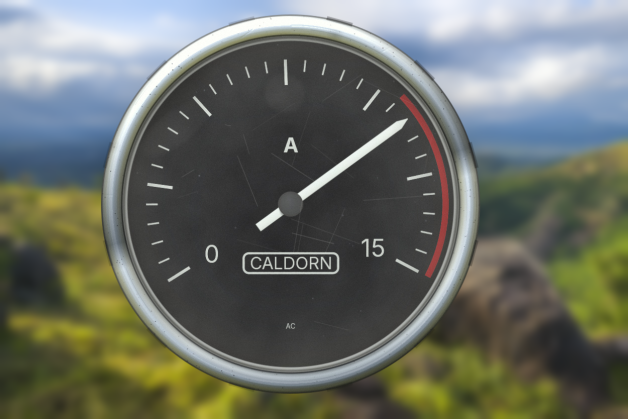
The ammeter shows 11A
